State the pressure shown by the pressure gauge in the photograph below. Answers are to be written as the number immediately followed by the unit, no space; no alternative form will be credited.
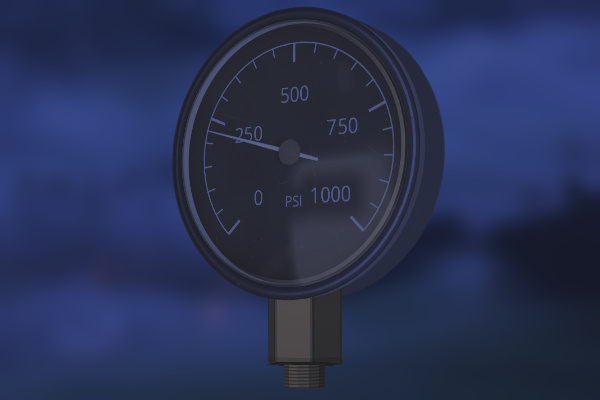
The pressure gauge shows 225psi
